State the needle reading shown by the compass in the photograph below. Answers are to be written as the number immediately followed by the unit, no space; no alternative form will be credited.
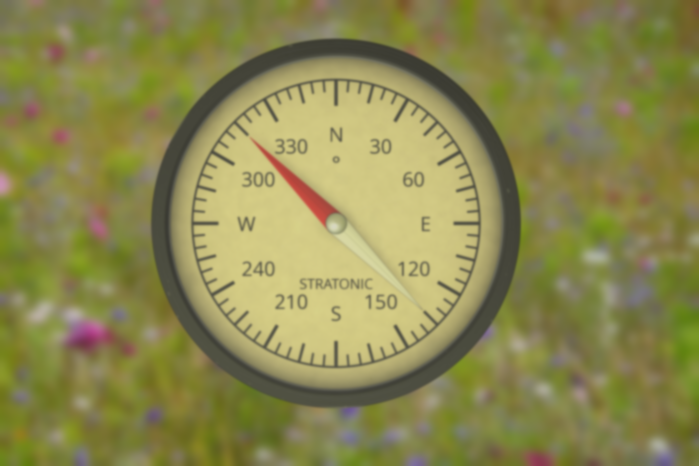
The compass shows 315°
